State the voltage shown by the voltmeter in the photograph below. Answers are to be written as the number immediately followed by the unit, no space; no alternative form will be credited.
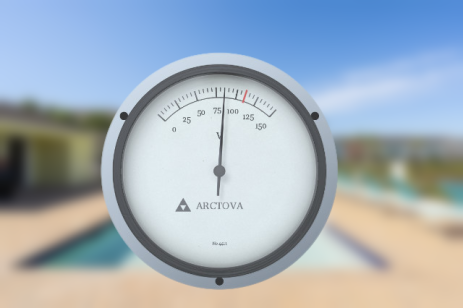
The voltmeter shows 85V
